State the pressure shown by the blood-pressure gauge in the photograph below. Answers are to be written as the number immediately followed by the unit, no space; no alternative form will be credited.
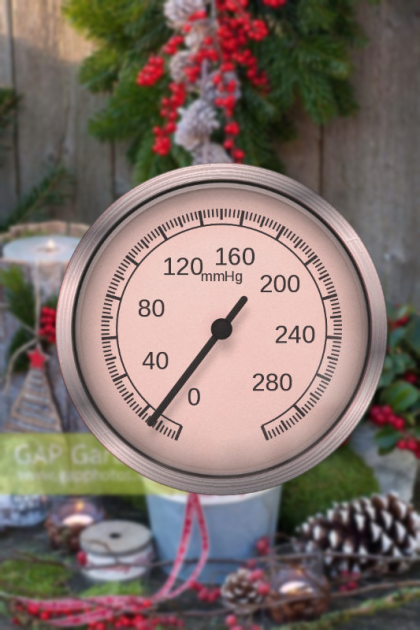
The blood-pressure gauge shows 14mmHg
